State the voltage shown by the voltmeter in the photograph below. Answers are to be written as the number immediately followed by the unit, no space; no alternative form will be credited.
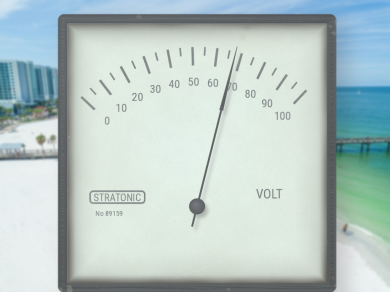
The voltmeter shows 67.5V
